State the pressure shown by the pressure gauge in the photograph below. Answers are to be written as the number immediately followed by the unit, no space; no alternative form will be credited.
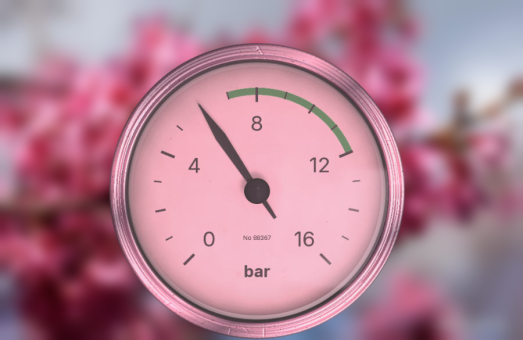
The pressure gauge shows 6bar
